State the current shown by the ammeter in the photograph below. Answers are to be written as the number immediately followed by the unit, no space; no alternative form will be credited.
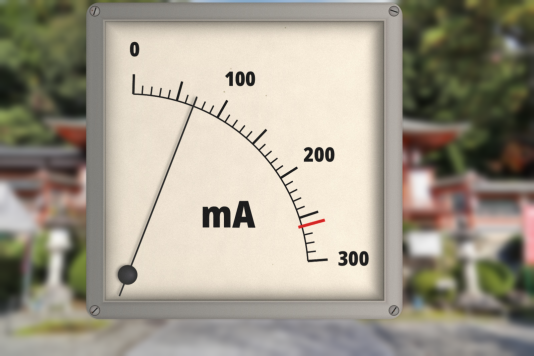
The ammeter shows 70mA
